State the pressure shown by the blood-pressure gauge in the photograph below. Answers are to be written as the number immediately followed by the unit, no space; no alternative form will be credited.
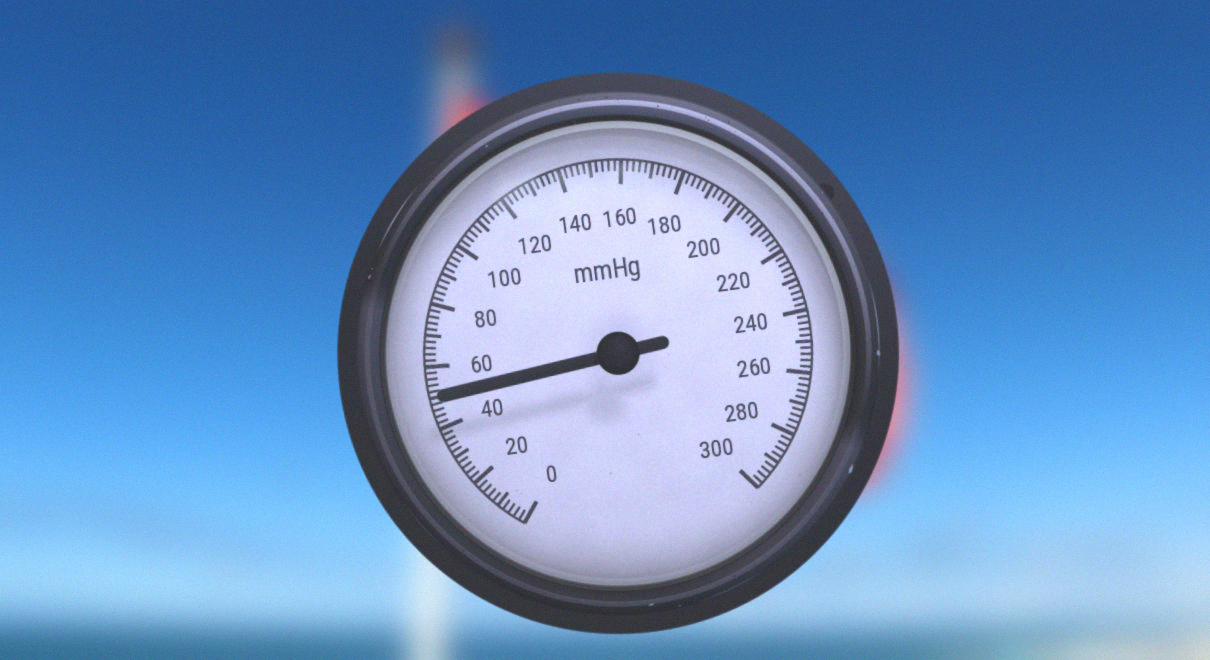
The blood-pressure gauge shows 50mmHg
